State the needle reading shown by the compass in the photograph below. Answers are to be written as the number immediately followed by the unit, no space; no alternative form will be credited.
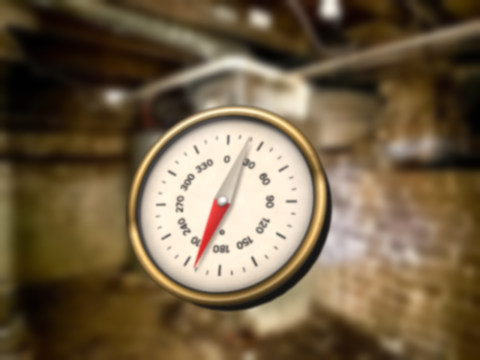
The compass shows 200°
